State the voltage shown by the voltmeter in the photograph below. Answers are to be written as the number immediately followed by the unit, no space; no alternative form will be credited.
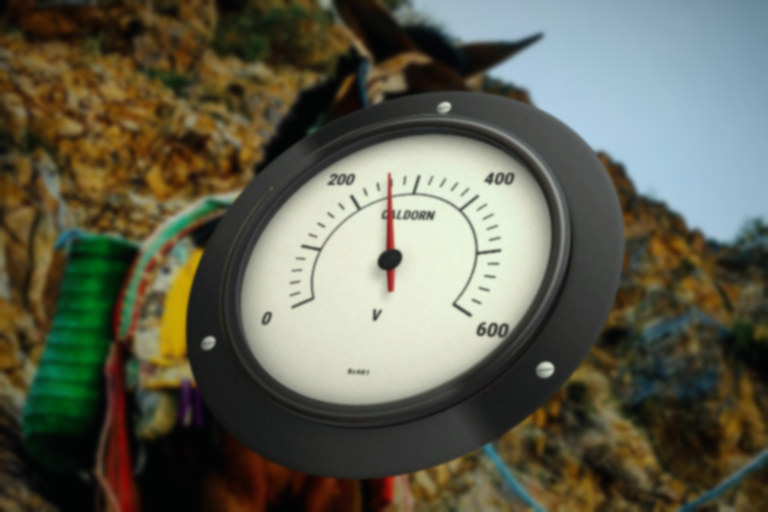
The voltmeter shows 260V
